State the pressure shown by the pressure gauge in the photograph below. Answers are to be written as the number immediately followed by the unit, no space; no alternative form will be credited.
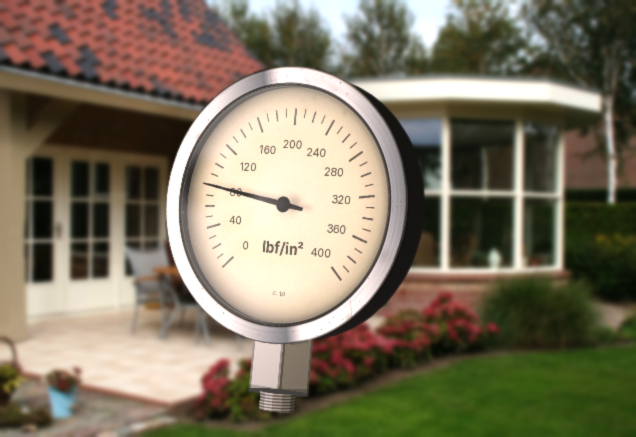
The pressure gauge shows 80psi
